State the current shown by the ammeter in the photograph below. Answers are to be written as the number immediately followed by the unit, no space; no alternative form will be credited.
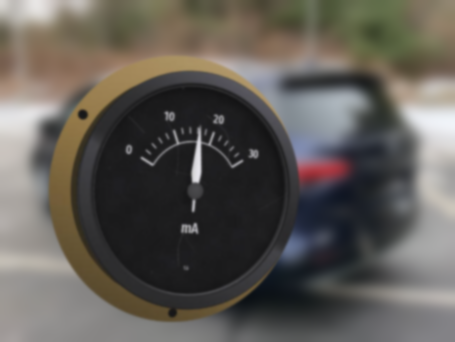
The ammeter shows 16mA
